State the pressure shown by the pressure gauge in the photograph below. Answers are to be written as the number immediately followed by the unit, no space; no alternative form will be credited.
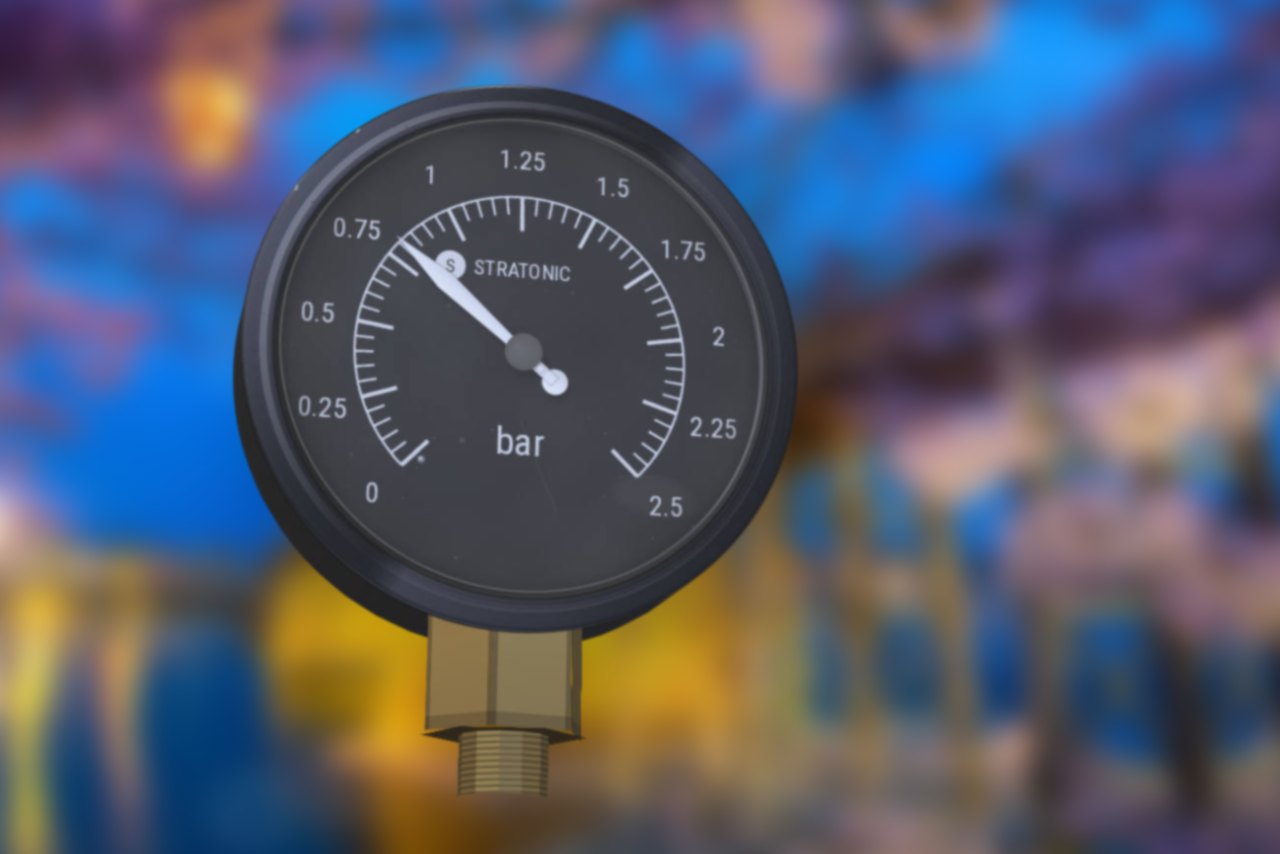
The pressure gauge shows 0.8bar
